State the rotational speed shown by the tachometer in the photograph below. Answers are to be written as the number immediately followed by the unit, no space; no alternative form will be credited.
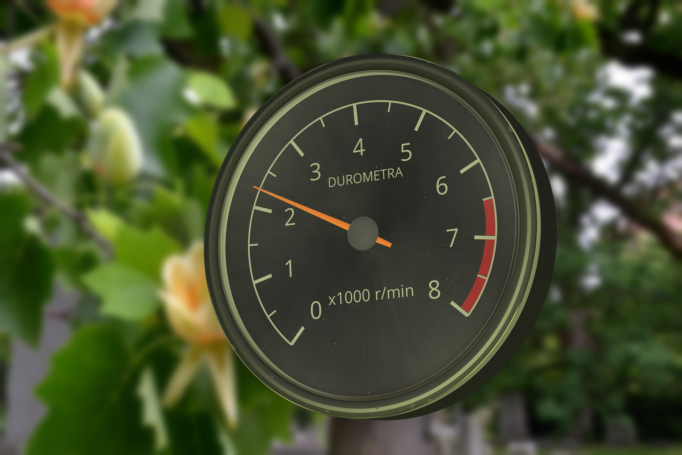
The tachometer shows 2250rpm
